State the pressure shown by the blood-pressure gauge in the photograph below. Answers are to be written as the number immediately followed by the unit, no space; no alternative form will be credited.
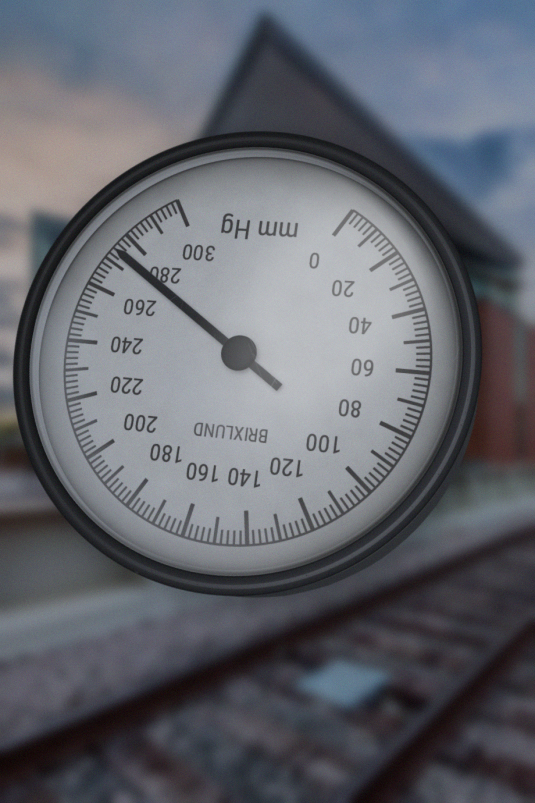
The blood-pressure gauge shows 274mmHg
